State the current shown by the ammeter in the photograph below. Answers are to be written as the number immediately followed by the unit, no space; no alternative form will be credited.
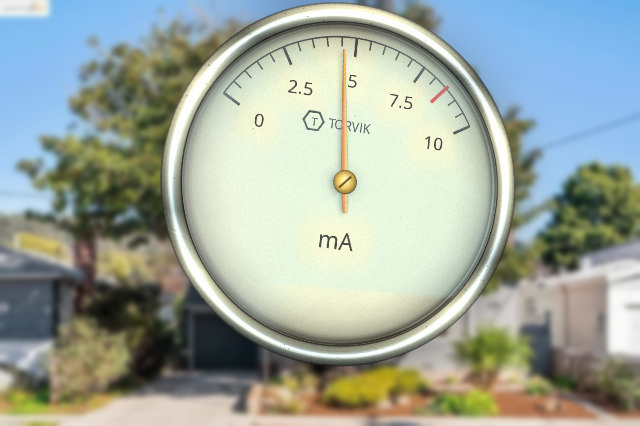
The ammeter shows 4.5mA
